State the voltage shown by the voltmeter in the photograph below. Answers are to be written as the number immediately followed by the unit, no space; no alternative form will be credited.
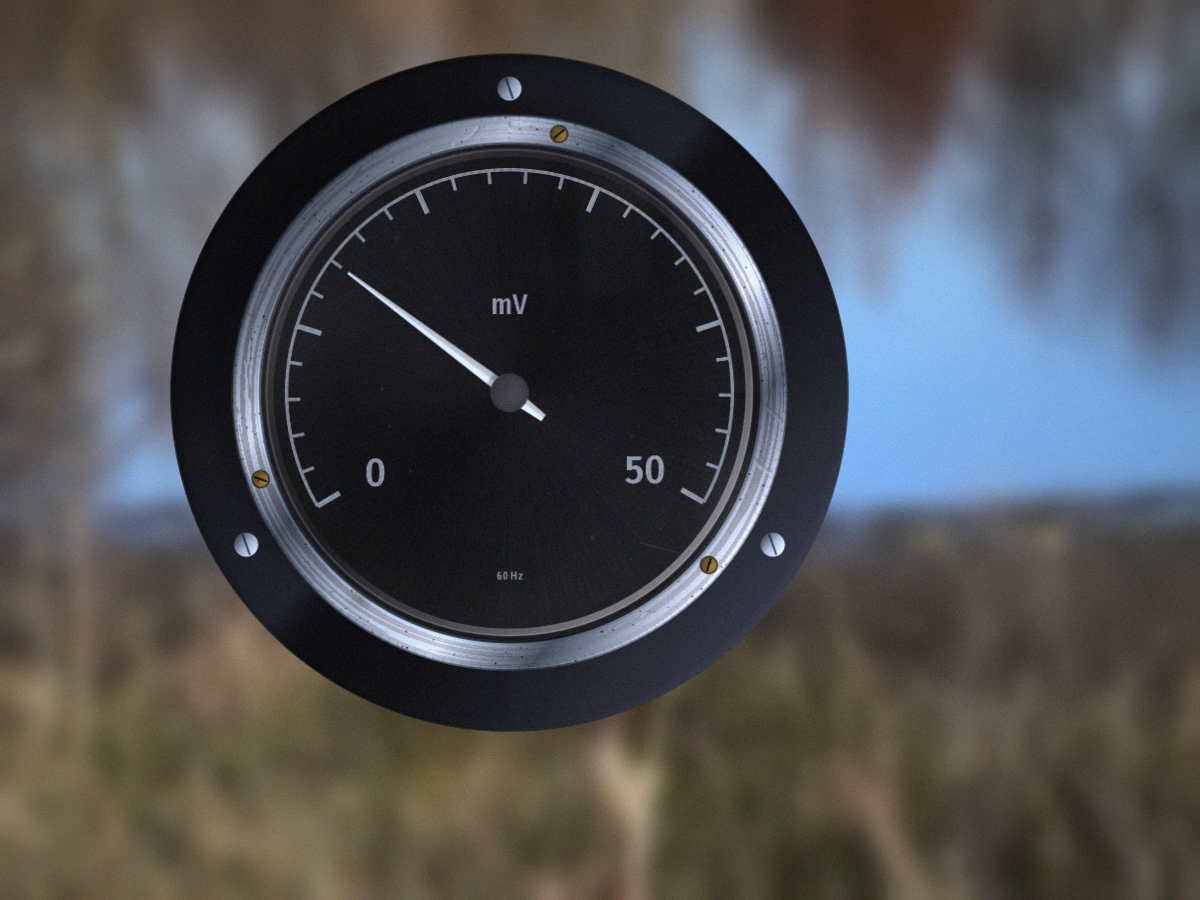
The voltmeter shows 14mV
